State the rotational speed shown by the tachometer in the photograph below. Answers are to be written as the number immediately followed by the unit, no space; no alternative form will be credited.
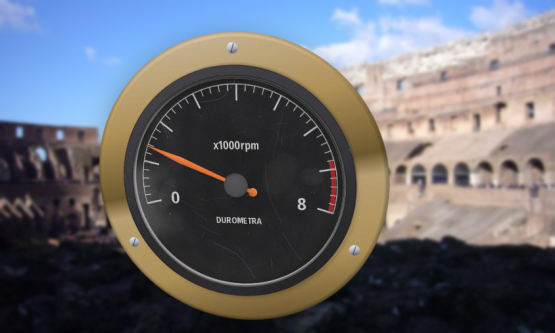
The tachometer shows 1400rpm
